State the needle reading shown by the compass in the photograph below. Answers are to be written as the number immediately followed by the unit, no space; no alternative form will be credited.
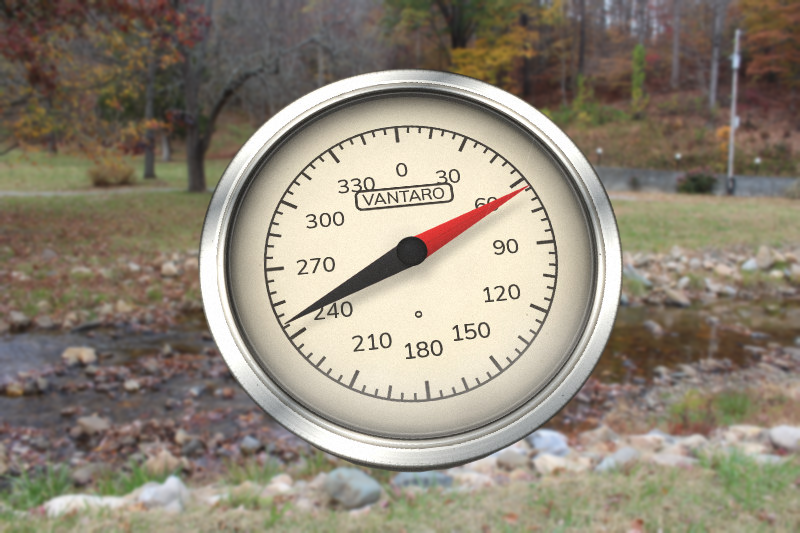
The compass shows 65°
